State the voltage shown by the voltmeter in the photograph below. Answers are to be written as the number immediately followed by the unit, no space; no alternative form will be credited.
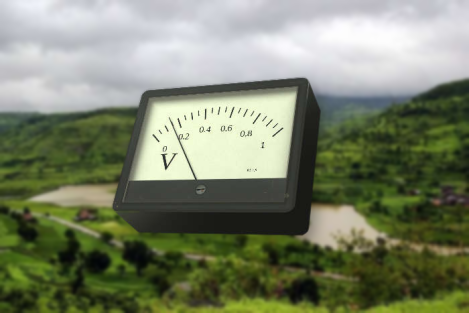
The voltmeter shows 0.15V
